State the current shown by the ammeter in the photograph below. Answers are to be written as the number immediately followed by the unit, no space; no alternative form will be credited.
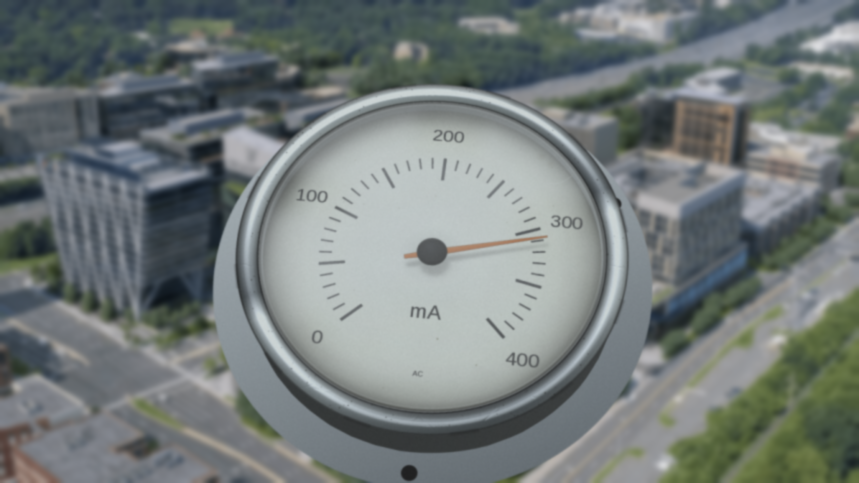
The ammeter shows 310mA
